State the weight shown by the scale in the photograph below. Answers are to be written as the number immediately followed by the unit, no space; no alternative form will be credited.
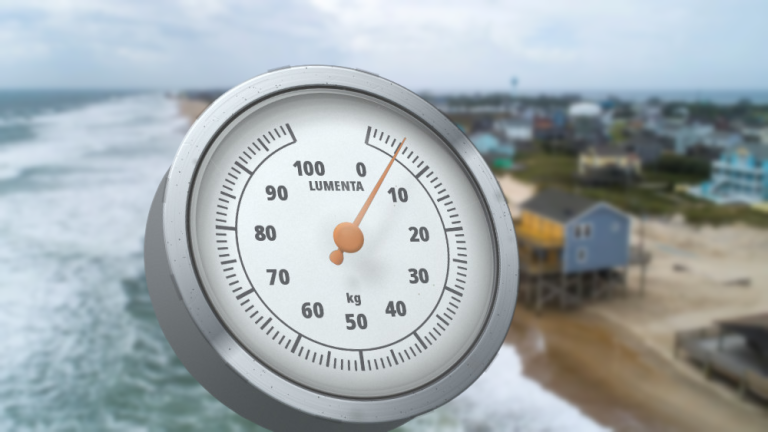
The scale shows 5kg
